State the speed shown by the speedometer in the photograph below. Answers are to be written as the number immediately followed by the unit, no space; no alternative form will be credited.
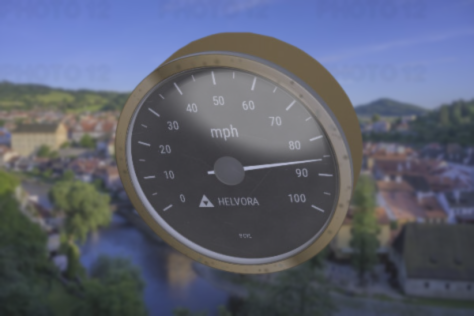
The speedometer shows 85mph
